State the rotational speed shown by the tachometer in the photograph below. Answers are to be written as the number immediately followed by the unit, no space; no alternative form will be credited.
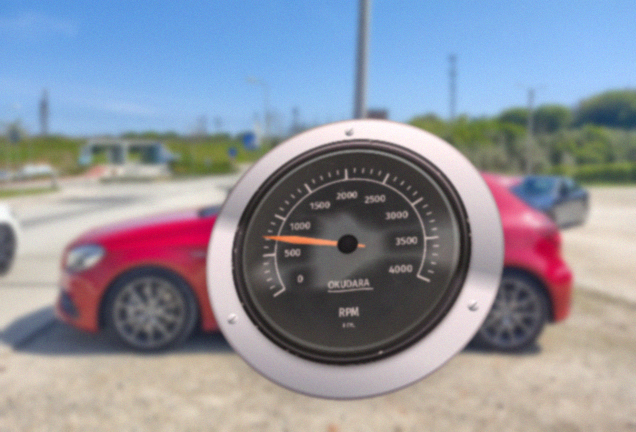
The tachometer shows 700rpm
